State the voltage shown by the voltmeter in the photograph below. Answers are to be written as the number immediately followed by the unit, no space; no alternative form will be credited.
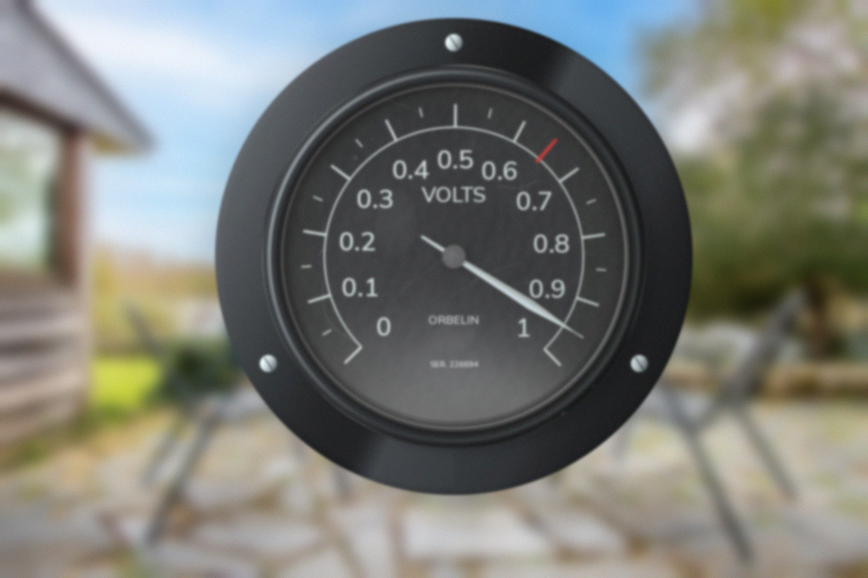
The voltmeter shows 0.95V
